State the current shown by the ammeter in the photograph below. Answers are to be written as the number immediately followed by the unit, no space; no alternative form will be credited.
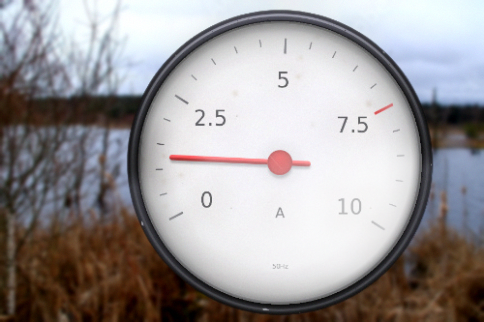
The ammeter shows 1.25A
